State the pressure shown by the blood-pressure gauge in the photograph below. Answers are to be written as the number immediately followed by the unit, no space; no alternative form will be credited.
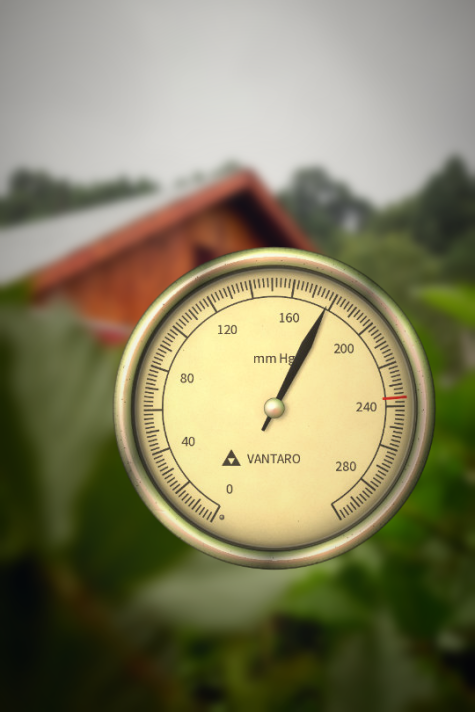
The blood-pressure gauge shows 178mmHg
